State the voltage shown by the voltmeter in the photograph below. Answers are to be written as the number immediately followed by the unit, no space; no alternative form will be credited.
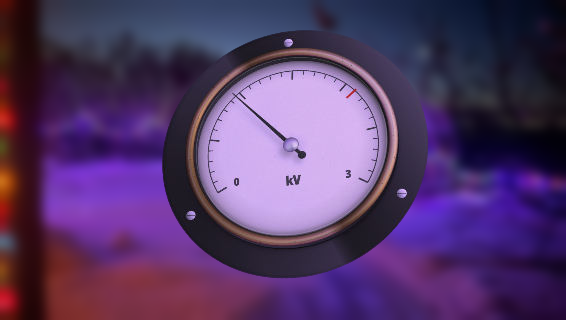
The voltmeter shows 0.95kV
